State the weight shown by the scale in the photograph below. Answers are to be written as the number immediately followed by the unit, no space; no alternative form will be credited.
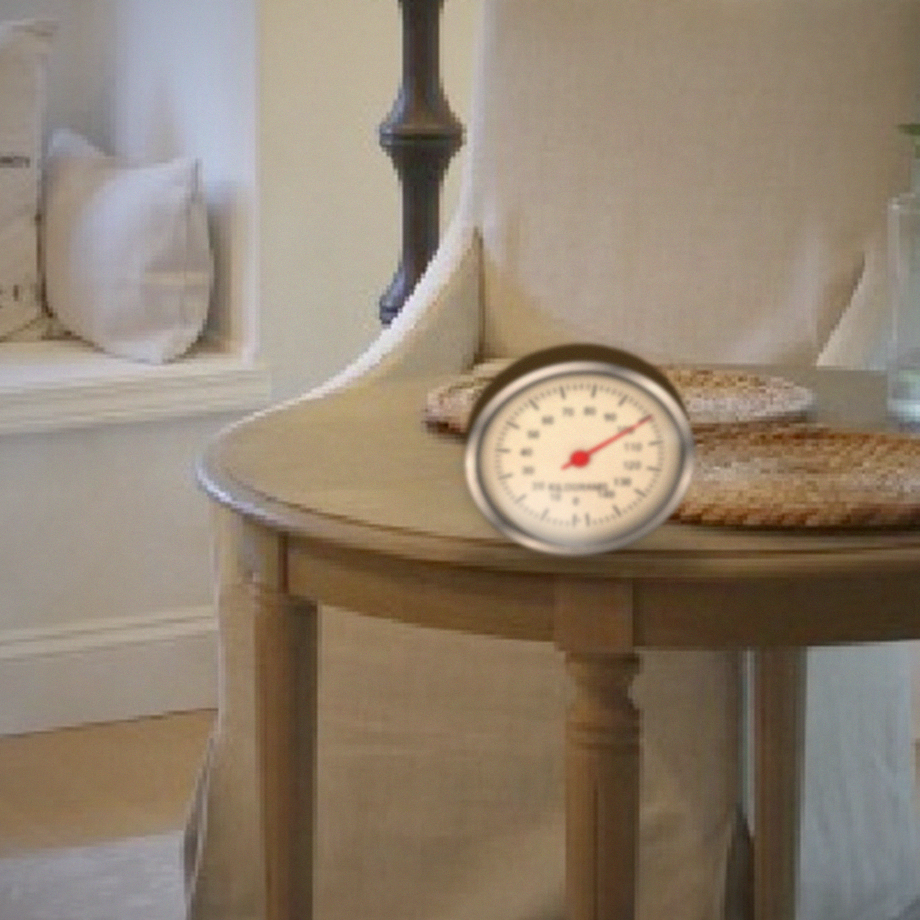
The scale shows 100kg
